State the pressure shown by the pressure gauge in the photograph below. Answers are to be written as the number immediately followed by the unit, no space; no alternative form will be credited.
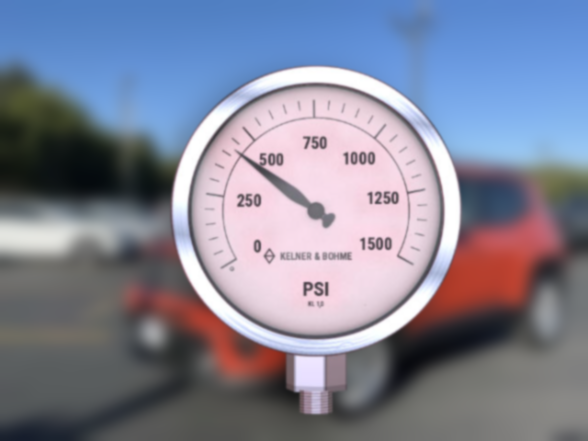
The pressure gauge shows 425psi
